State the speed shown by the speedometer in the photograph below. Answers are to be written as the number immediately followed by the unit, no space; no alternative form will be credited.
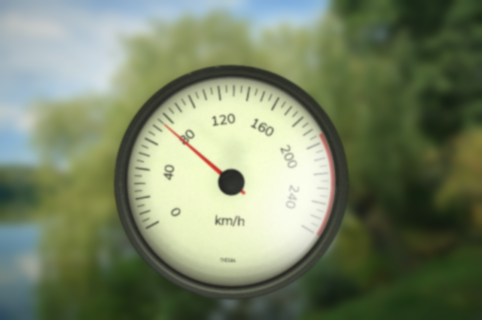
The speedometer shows 75km/h
